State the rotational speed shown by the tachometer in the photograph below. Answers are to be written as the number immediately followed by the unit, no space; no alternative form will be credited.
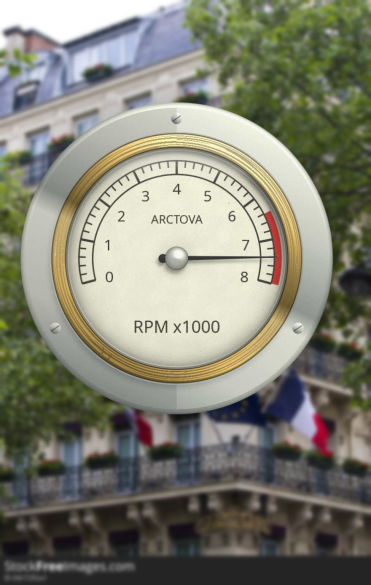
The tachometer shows 7400rpm
